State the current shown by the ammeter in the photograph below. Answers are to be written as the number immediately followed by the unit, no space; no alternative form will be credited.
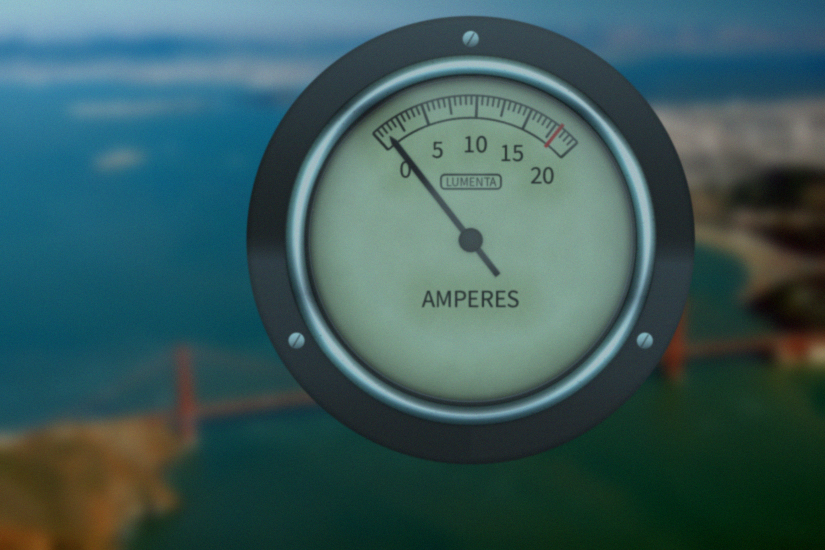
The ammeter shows 1A
